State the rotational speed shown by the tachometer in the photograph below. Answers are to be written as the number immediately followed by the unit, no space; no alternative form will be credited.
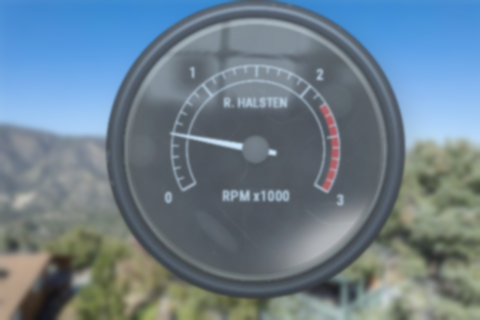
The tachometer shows 500rpm
